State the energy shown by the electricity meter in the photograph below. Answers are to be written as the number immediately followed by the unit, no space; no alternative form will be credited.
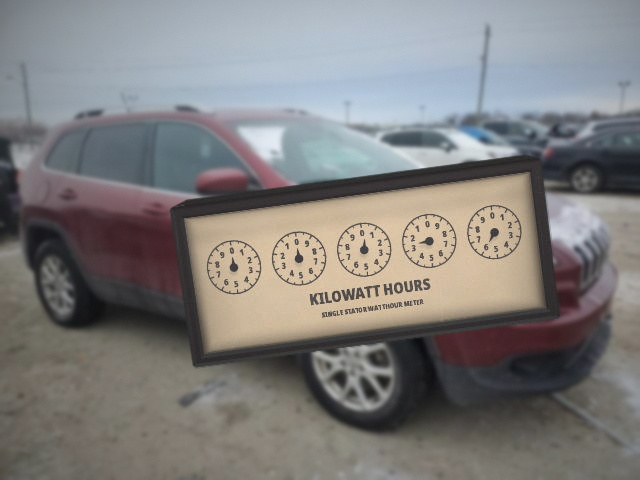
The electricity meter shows 26kWh
